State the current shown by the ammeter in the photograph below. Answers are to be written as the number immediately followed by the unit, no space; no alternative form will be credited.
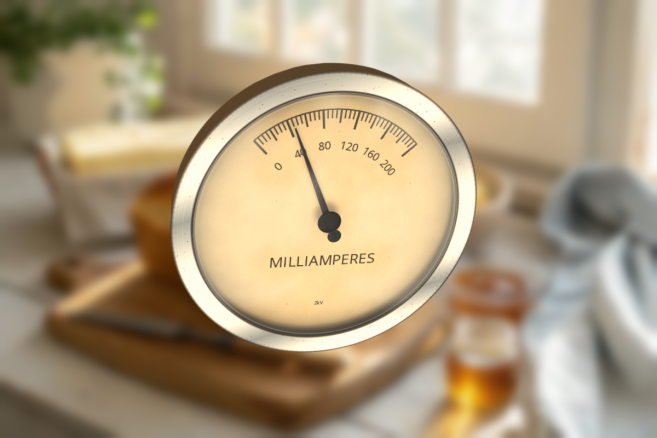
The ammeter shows 45mA
